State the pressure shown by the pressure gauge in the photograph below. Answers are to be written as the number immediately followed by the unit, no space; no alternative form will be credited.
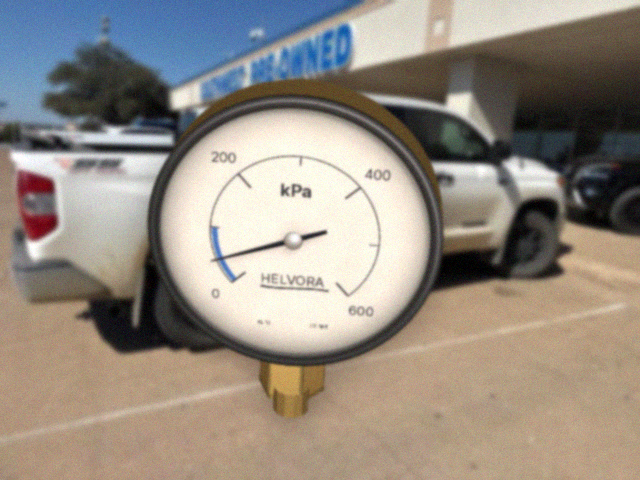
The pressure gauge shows 50kPa
